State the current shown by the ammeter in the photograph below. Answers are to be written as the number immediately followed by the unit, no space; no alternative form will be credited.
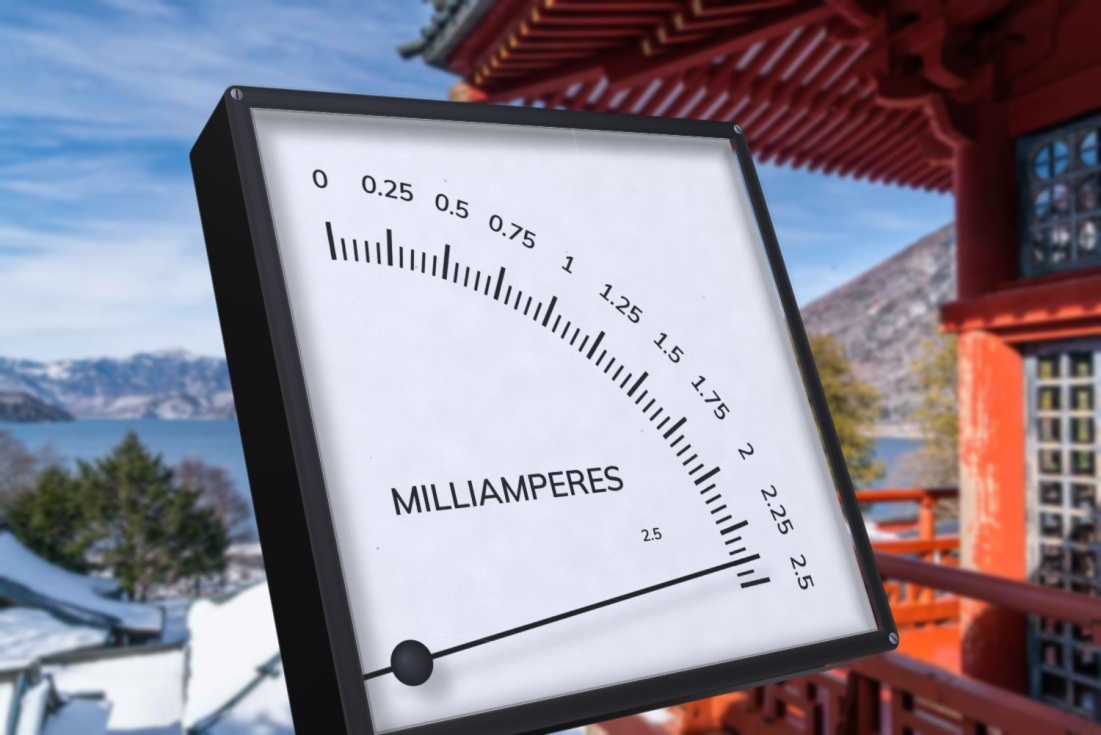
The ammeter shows 2.4mA
